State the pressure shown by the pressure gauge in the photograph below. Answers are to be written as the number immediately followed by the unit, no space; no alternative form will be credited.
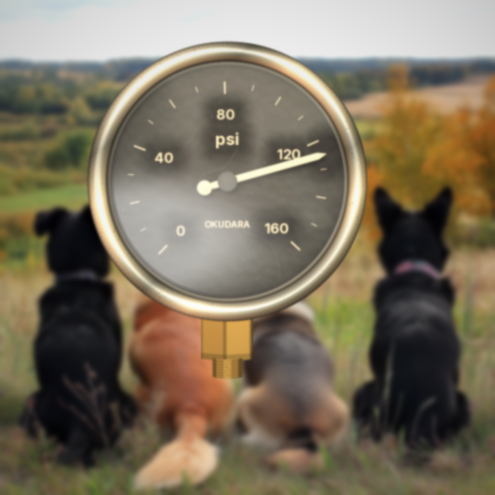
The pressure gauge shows 125psi
